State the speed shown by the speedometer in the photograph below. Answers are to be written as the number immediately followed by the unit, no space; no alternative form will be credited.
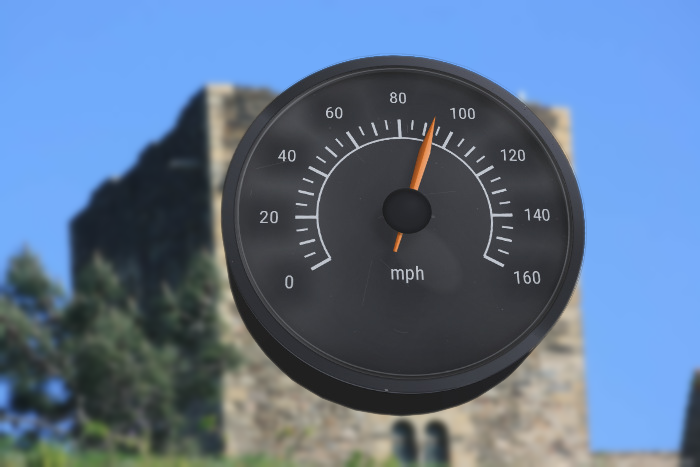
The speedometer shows 92.5mph
